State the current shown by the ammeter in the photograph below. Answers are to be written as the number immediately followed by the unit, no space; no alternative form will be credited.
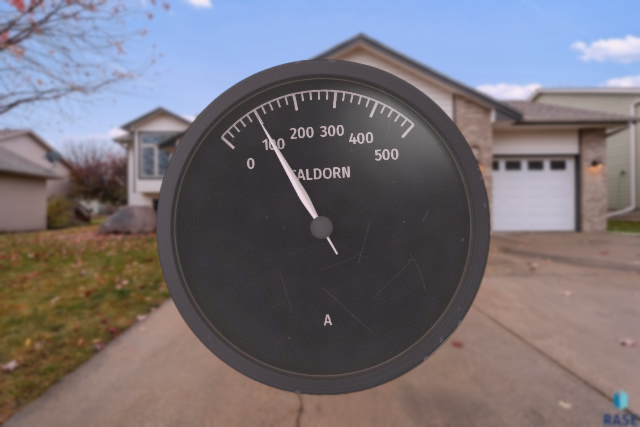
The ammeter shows 100A
